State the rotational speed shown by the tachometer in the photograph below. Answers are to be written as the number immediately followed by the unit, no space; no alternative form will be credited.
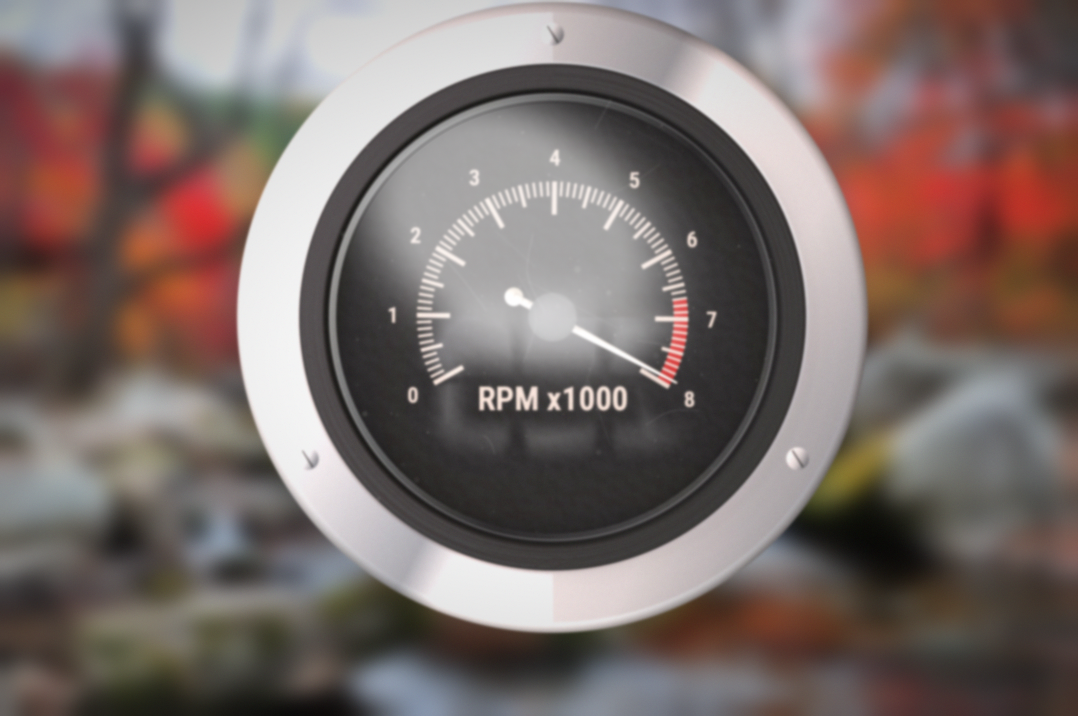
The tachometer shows 7900rpm
